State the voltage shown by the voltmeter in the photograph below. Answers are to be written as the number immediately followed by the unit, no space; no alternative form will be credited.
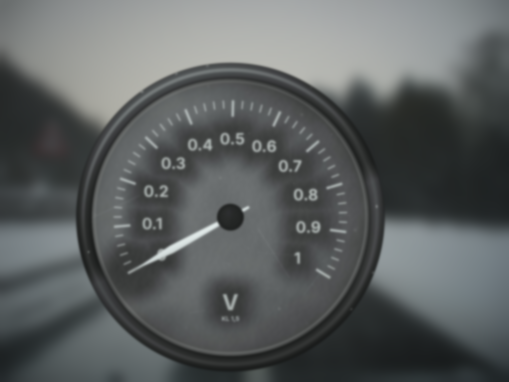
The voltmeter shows 0V
